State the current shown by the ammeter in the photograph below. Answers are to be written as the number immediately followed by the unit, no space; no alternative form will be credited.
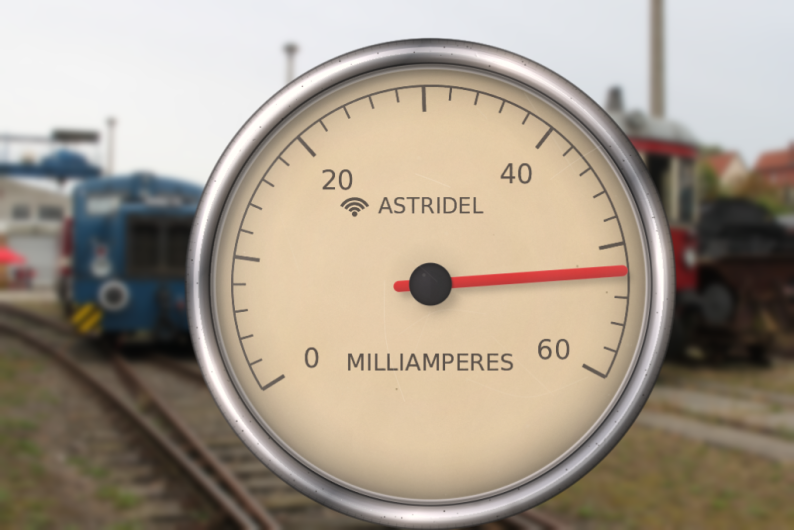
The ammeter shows 52mA
